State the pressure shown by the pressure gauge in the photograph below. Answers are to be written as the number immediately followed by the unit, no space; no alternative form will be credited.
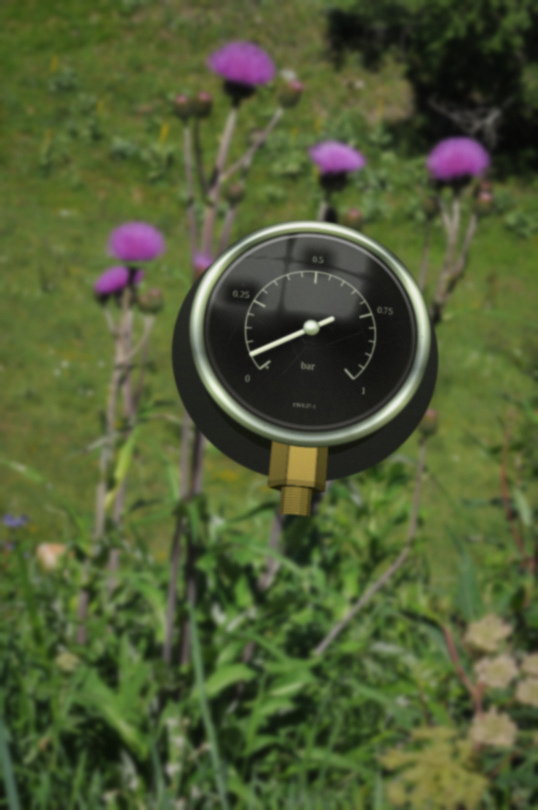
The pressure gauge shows 0.05bar
